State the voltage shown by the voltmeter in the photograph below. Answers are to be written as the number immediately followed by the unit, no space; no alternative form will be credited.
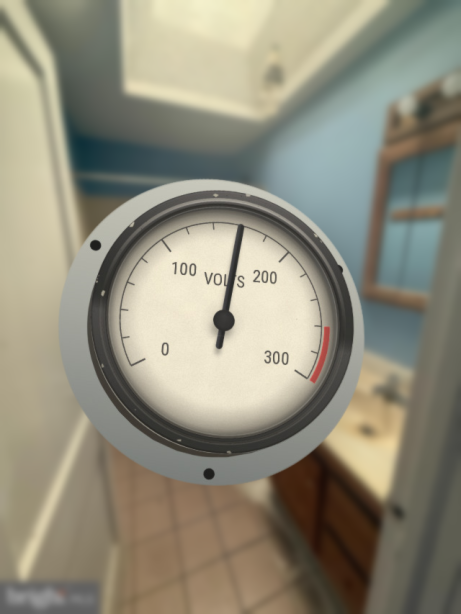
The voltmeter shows 160V
